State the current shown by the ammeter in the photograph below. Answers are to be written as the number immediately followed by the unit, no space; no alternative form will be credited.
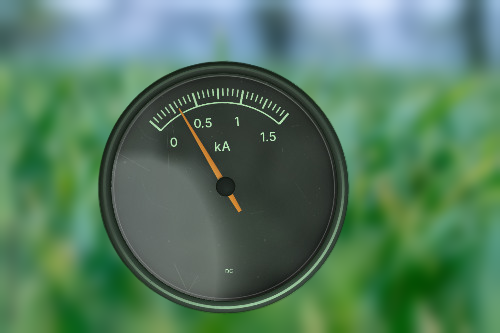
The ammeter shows 0.3kA
